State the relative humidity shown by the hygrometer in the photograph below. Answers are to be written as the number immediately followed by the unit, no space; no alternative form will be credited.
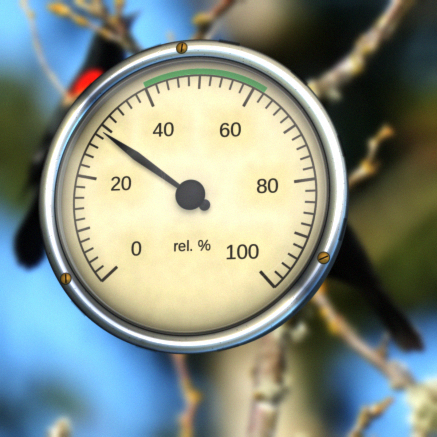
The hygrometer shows 29%
